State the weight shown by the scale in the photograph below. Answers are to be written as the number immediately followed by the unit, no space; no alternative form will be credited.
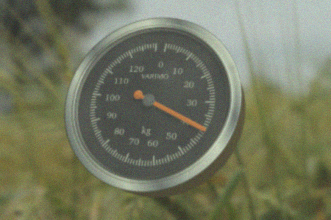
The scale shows 40kg
